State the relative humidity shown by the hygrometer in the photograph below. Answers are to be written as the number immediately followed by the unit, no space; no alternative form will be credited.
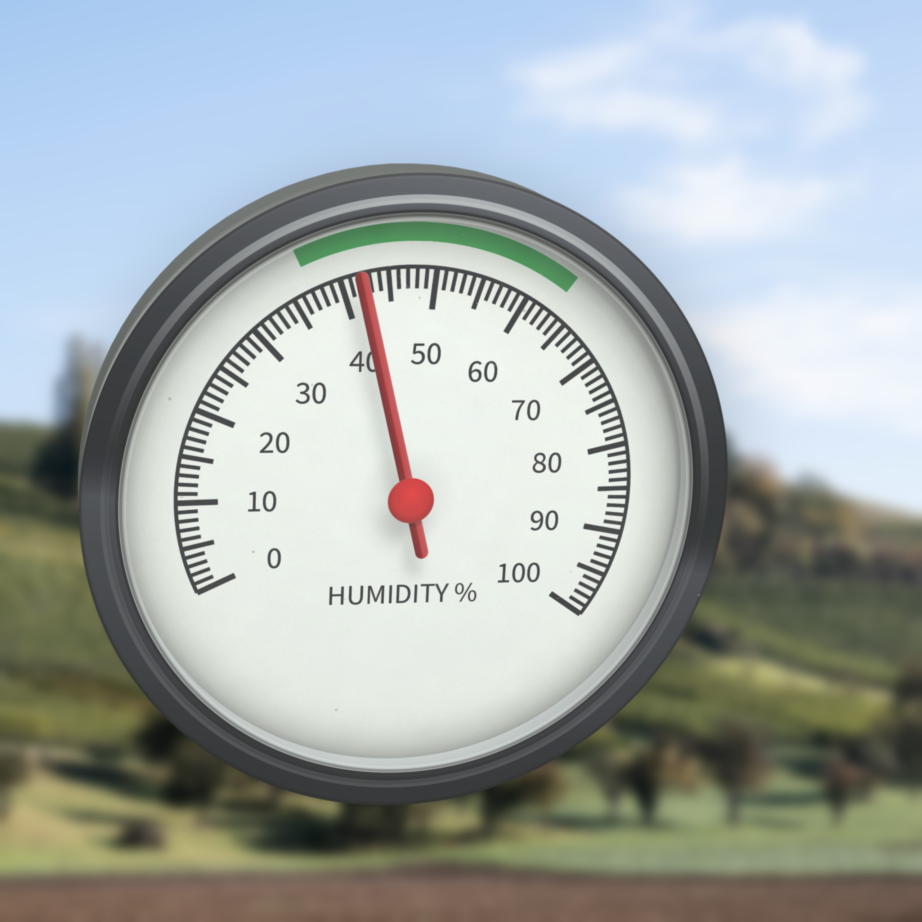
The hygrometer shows 42%
